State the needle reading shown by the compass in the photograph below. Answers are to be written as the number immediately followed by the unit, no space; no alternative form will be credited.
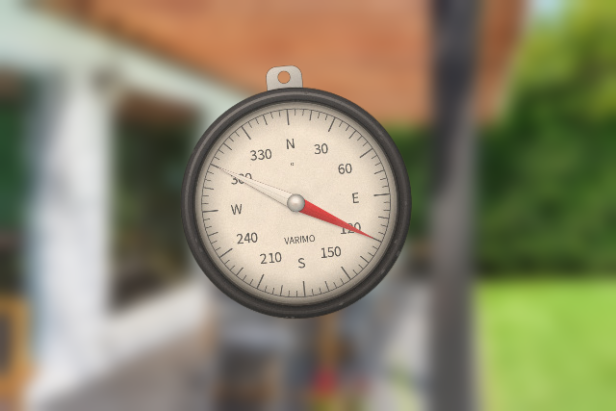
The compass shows 120°
